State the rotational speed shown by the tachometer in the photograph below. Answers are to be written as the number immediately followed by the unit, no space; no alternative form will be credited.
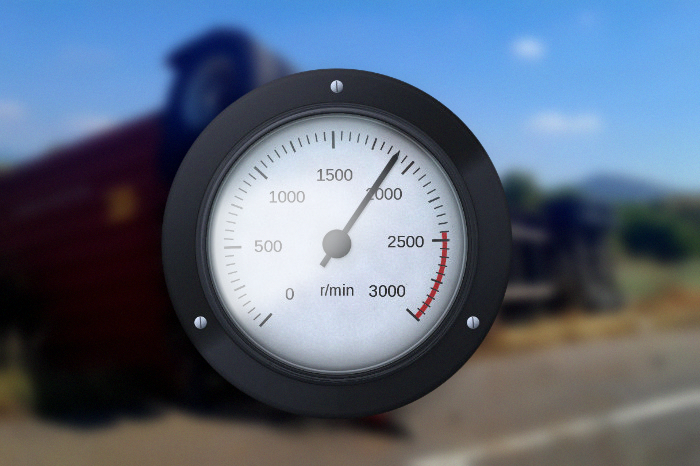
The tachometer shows 1900rpm
